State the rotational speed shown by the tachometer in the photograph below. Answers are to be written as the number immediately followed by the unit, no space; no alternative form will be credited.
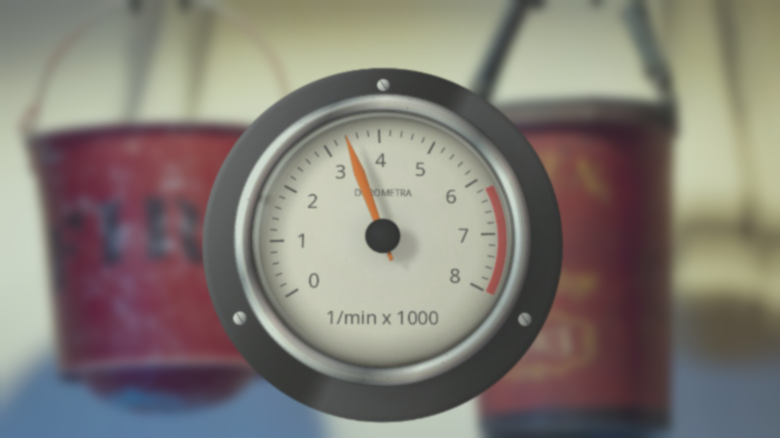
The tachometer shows 3400rpm
